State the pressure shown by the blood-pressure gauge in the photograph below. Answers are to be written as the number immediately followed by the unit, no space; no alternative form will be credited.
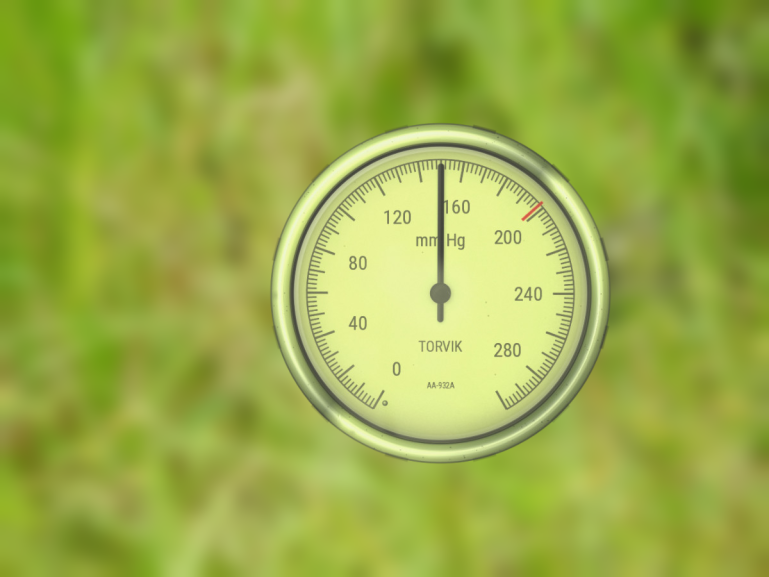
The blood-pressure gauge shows 150mmHg
